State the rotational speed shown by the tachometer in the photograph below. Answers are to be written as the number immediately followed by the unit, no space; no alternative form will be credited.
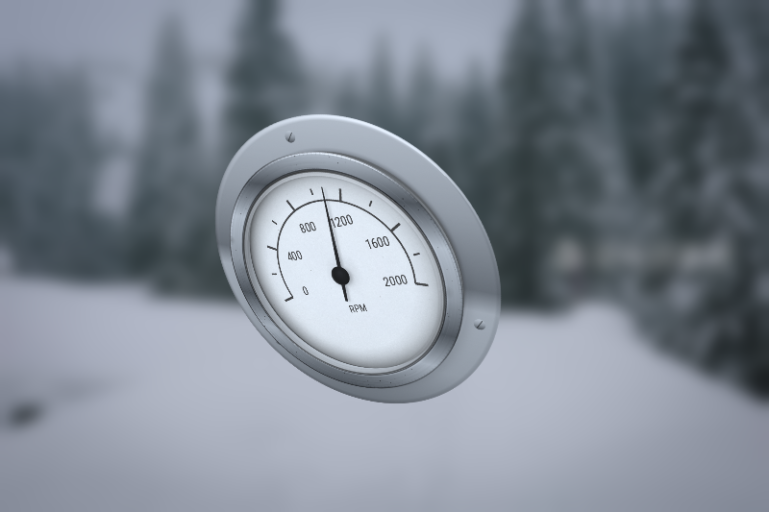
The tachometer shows 1100rpm
